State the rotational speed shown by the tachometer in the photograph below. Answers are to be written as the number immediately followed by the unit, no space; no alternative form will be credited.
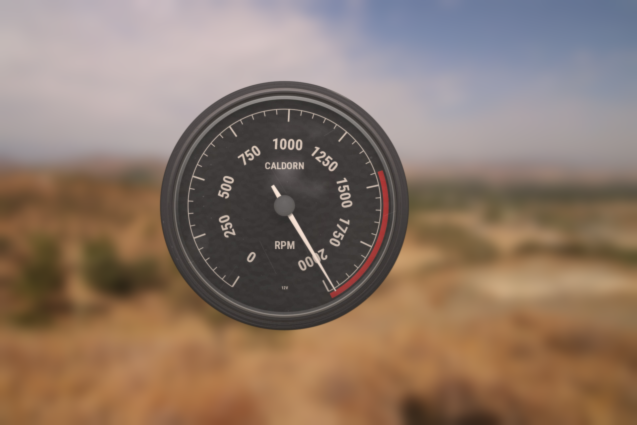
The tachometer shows 1975rpm
